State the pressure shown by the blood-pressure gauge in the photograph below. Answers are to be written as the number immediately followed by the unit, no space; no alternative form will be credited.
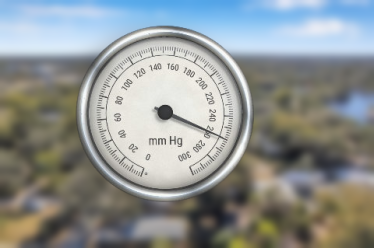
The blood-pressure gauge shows 260mmHg
